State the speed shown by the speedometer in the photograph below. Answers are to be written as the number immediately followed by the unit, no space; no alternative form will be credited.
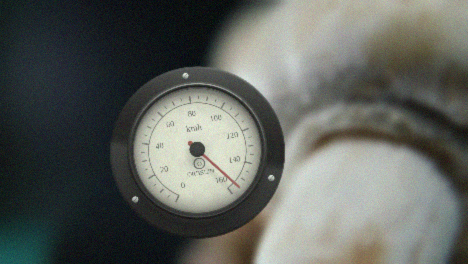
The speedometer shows 155km/h
